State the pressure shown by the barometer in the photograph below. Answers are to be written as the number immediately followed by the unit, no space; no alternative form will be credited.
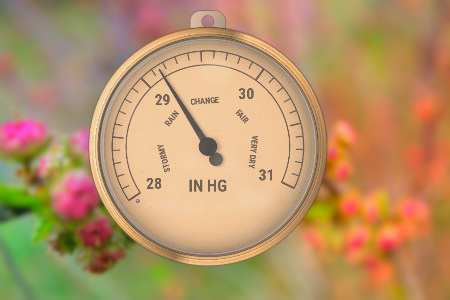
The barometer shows 29.15inHg
